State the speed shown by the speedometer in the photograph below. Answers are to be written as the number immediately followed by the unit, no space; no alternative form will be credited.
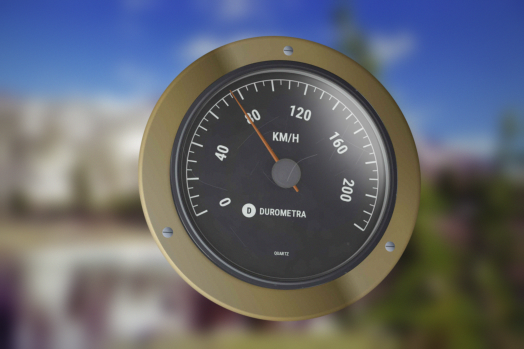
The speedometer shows 75km/h
